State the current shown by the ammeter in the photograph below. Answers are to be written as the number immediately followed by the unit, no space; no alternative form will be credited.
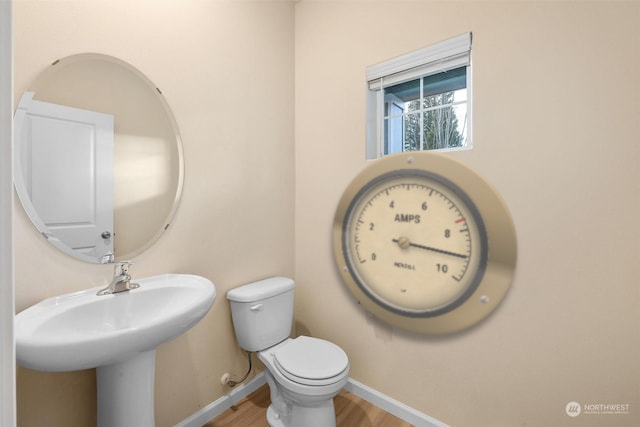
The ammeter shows 9A
